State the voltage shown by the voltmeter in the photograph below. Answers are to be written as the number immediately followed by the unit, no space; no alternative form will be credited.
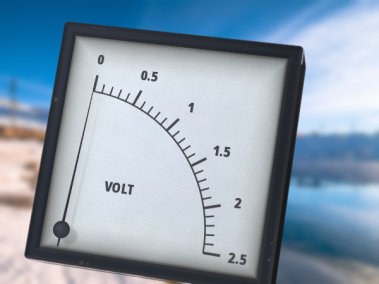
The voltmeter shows 0V
